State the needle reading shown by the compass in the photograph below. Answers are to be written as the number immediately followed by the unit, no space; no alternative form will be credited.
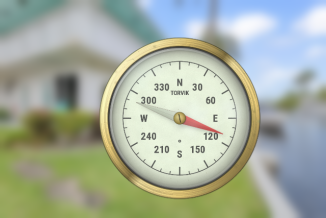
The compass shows 110°
